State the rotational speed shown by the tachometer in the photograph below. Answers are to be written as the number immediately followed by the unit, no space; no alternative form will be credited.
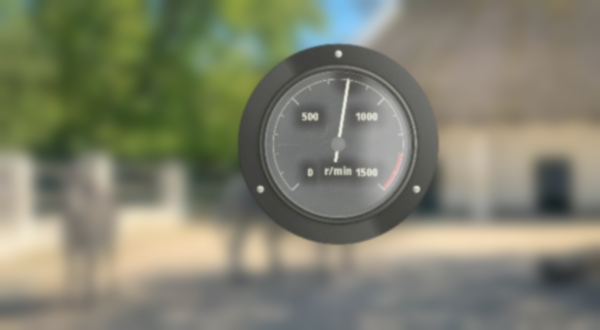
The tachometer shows 800rpm
